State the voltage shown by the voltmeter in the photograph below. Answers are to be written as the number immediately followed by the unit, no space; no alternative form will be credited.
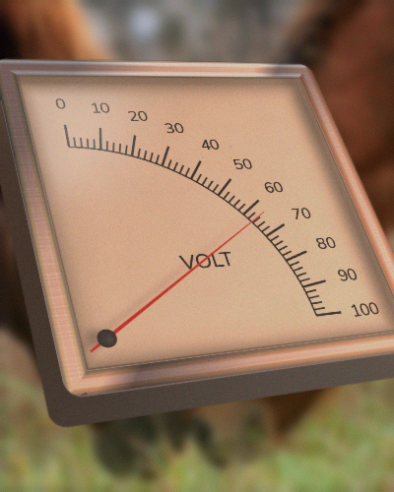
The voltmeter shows 64V
